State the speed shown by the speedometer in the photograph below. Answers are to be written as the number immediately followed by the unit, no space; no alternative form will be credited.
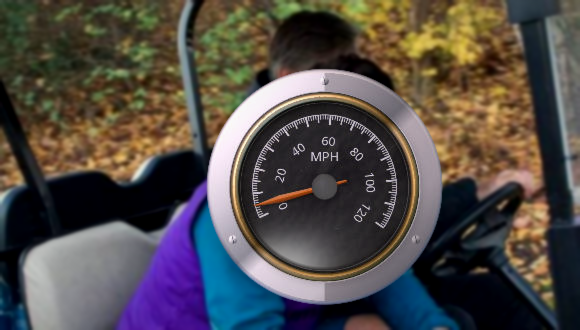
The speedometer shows 5mph
